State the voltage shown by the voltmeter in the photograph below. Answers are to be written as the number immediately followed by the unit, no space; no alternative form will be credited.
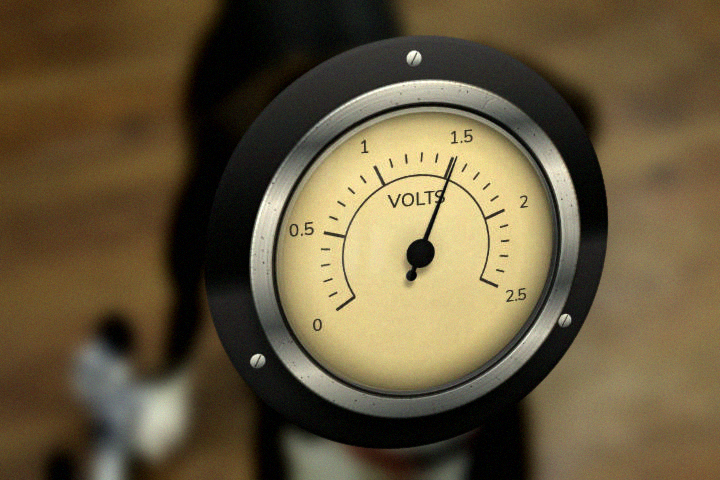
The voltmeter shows 1.5V
